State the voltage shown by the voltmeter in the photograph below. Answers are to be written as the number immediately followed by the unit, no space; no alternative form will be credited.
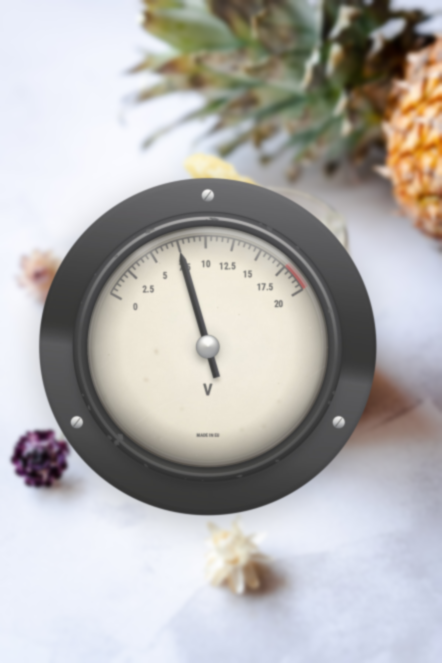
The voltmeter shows 7.5V
